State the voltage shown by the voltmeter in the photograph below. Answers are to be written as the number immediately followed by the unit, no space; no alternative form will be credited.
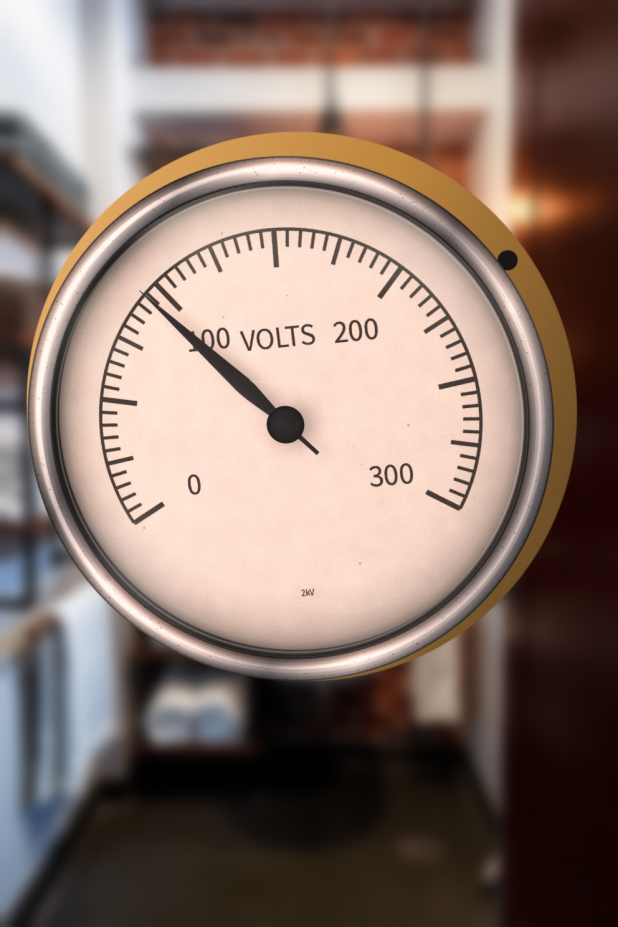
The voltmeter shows 95V
